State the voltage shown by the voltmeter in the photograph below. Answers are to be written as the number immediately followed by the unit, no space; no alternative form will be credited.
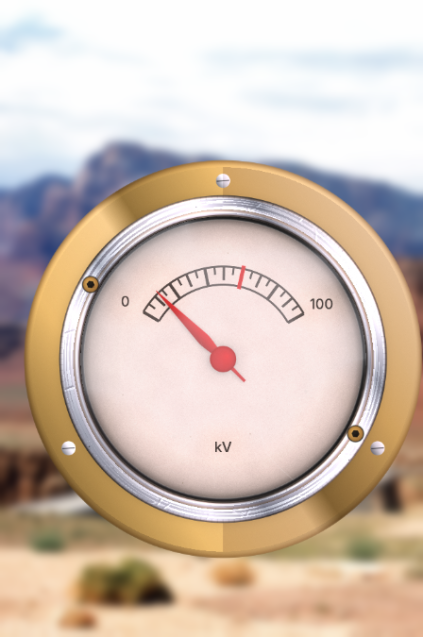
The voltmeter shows 12.5kV
